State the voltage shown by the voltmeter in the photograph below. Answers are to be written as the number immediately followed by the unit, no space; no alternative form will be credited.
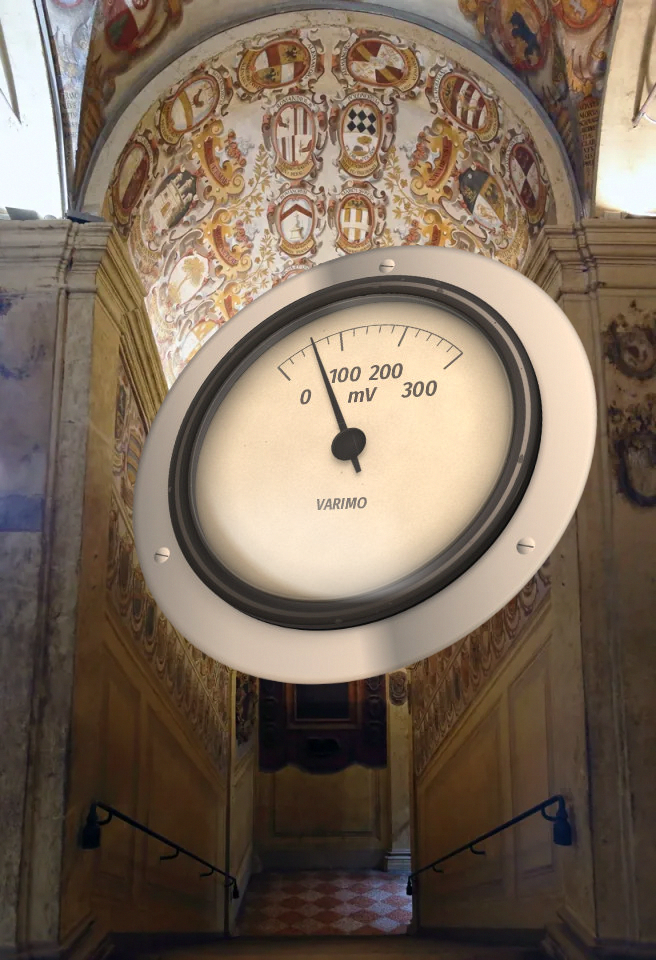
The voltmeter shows 60mV
